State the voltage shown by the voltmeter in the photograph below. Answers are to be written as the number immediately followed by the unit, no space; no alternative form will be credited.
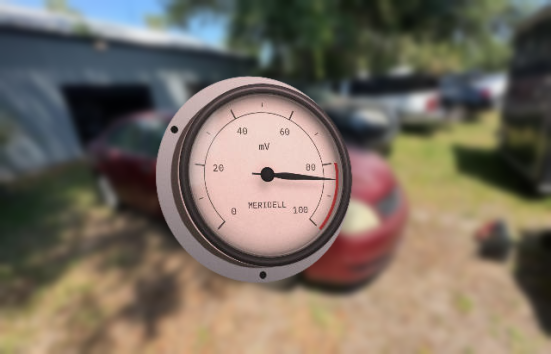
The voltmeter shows 85mV
